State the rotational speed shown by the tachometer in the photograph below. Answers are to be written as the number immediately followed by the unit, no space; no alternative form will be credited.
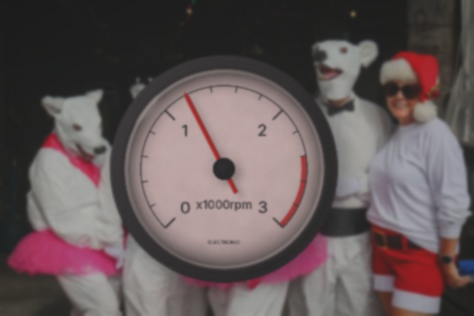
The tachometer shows 1200rpm
